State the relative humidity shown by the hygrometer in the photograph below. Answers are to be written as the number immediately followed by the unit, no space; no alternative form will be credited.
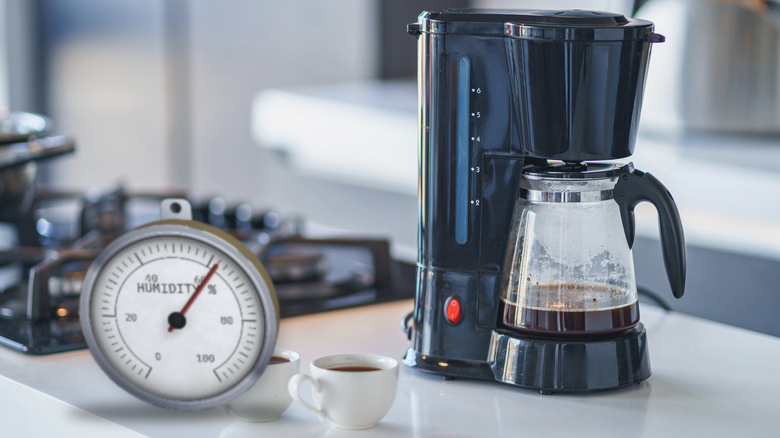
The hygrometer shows 62%
